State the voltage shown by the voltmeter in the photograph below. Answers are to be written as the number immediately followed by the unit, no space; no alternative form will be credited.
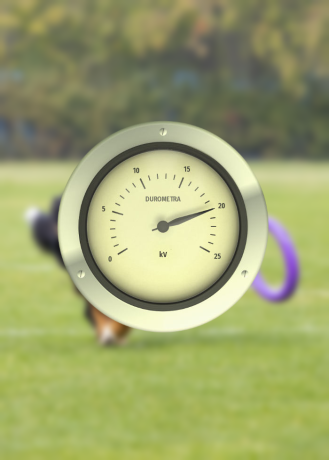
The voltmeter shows 20kV
